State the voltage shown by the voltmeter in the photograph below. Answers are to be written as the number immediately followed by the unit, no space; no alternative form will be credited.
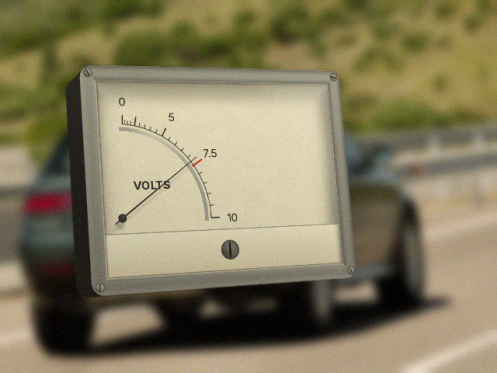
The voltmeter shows 7.25V
